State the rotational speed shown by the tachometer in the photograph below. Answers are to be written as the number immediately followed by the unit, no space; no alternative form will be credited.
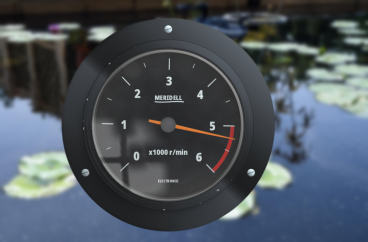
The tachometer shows 5250rpm
